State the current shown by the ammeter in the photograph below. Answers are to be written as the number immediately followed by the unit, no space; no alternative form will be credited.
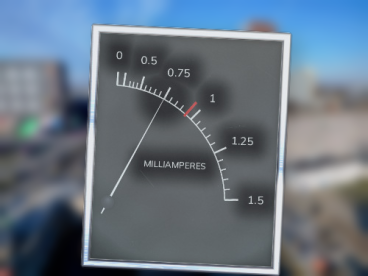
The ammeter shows 0.75mA
